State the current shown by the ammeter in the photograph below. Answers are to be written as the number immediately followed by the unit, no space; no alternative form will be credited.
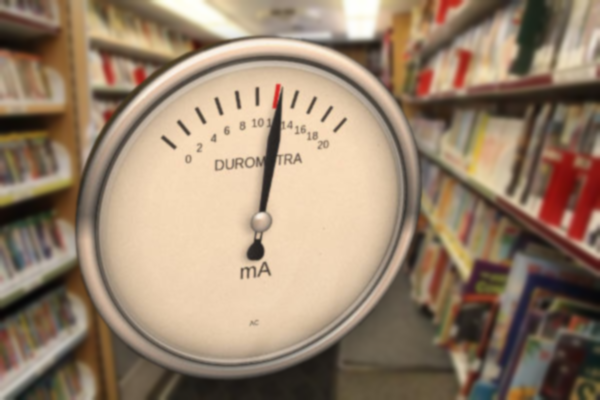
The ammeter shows 12mA
